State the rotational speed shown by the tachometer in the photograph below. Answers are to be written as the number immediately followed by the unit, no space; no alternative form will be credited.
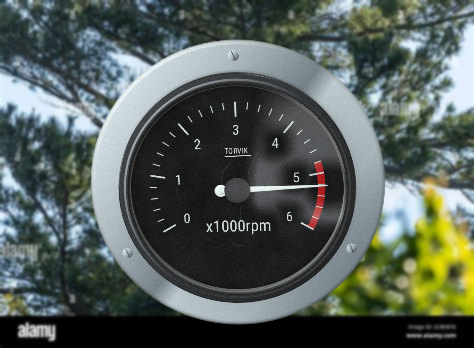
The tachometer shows 5200rpm
